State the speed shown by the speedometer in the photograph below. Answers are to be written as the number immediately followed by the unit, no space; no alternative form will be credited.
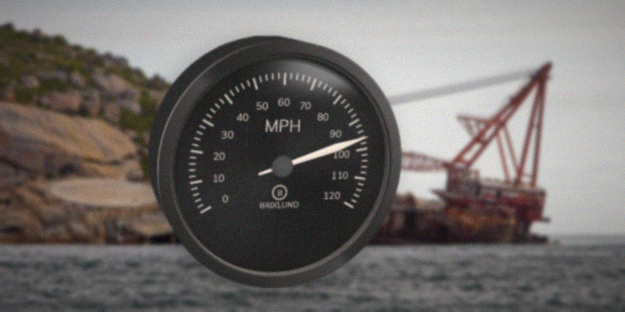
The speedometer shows 96mph
